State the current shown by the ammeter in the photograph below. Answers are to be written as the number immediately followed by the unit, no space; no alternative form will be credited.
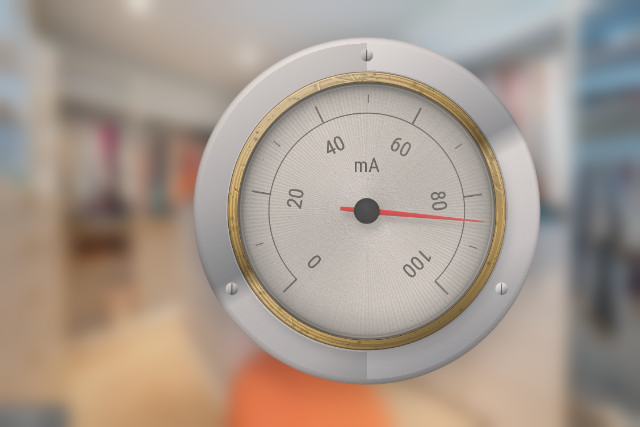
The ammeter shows 85mA
